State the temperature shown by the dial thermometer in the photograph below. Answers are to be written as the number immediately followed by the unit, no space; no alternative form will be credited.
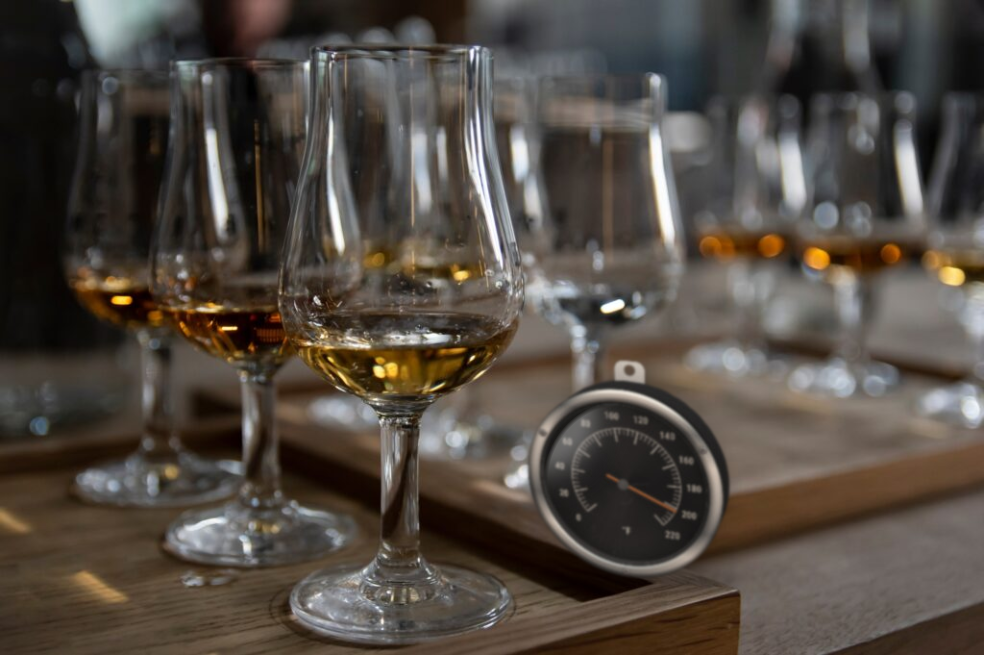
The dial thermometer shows 200°F
